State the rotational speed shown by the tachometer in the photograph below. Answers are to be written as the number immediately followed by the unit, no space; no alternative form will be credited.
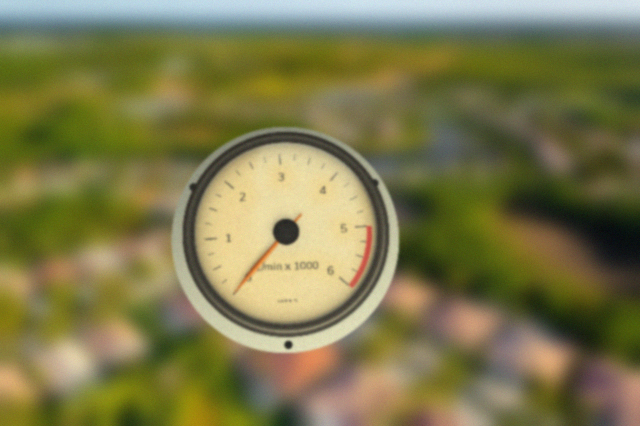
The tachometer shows 0rpm
